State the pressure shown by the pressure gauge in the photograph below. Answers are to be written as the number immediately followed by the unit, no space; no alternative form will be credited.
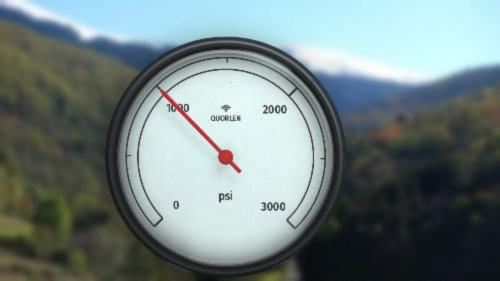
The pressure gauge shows 1000psi
